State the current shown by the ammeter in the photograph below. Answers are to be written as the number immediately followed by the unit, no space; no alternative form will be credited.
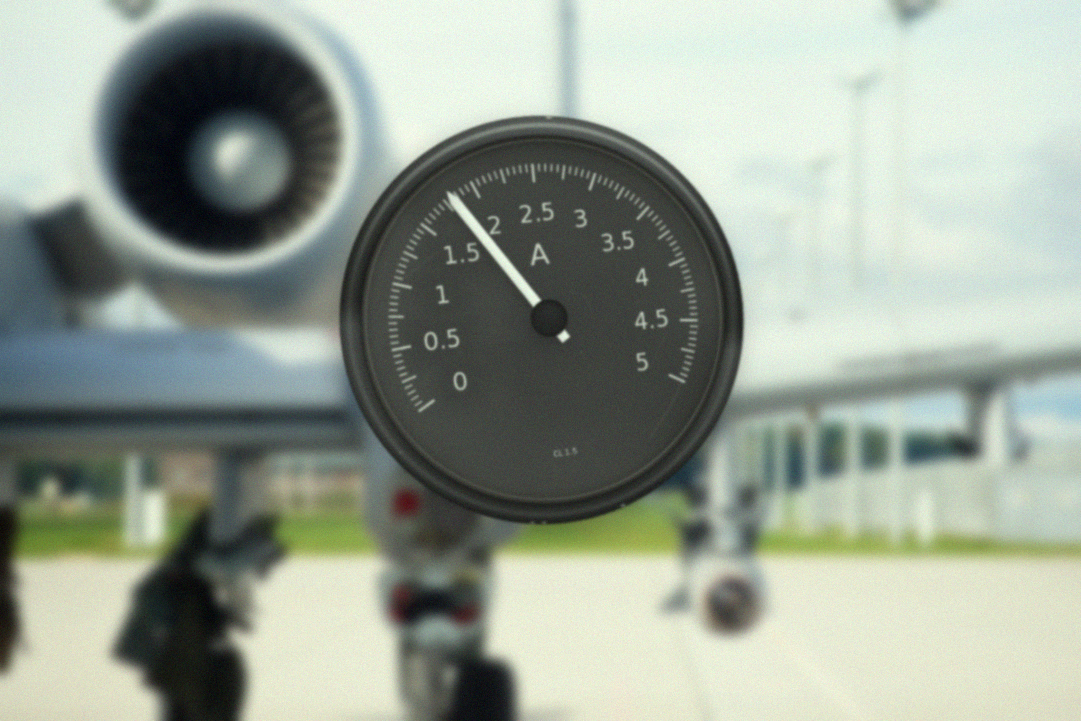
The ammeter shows 1.8A
